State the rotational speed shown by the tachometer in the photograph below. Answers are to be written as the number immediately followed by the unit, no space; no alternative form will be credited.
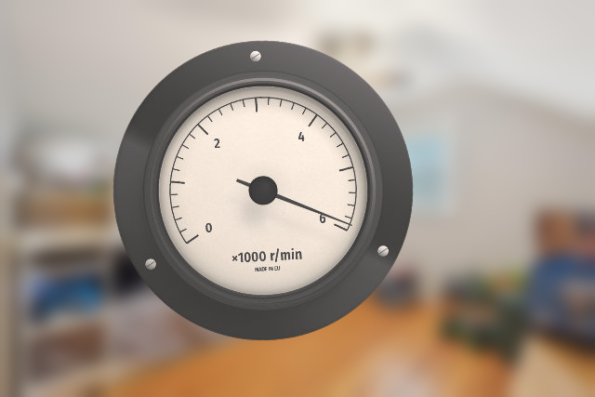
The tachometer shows 5900rpm
